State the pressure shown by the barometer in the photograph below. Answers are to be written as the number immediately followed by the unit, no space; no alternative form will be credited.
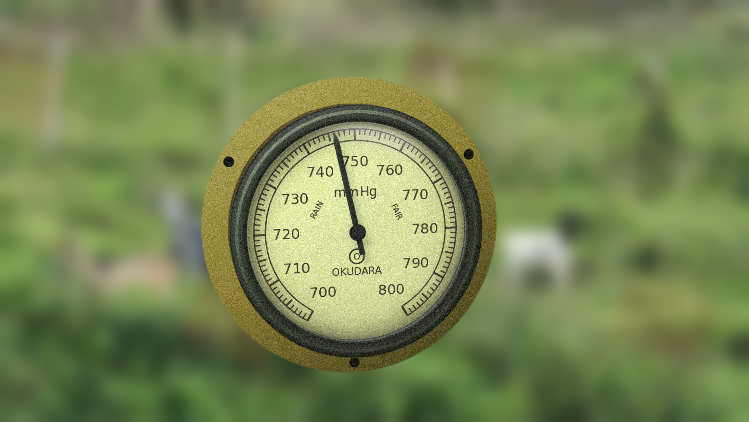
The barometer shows 746mmHg
